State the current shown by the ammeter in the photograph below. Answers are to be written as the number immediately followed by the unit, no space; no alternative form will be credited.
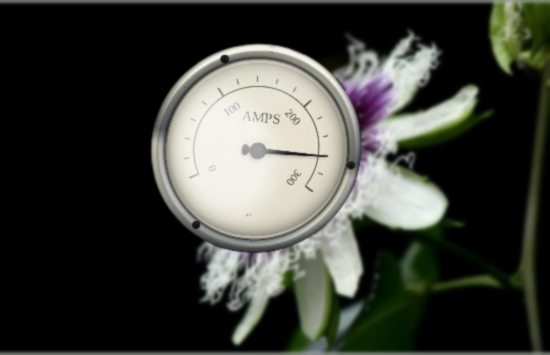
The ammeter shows 260A
